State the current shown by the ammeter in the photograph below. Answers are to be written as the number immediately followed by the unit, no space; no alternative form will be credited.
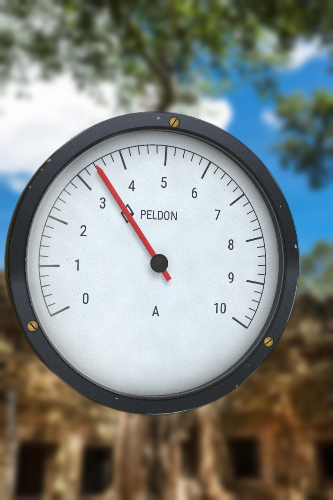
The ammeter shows 3.4A
